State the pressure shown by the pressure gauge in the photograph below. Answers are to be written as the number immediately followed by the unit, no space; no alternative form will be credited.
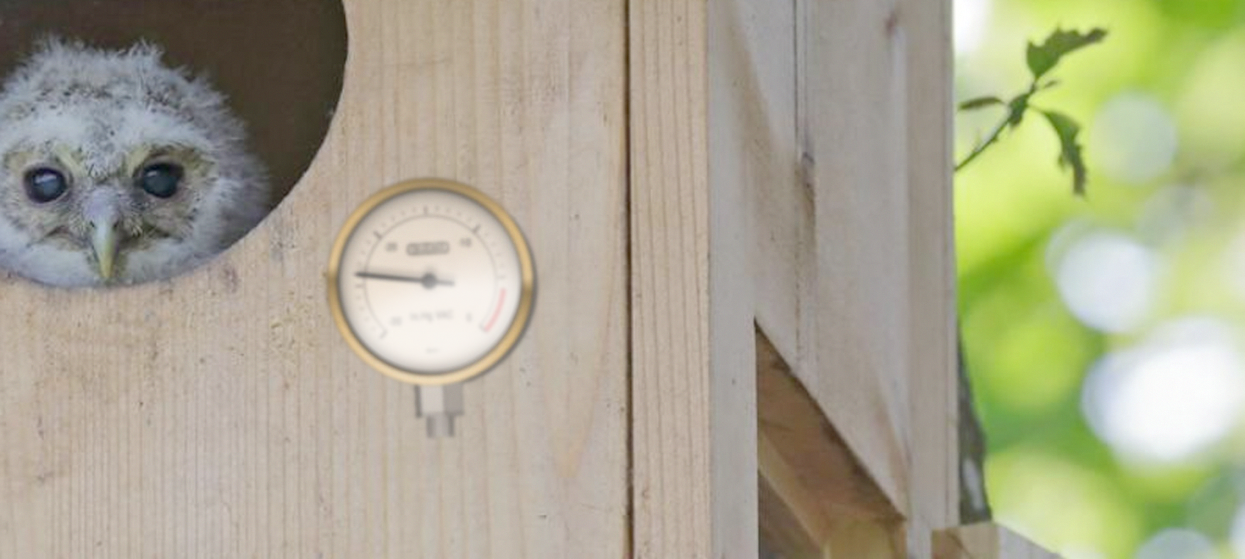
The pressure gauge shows -24inHg
